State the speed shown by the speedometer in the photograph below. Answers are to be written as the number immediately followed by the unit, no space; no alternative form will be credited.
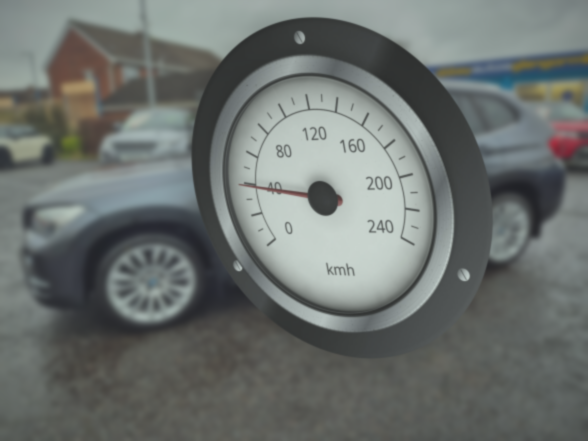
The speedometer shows 40km/h
